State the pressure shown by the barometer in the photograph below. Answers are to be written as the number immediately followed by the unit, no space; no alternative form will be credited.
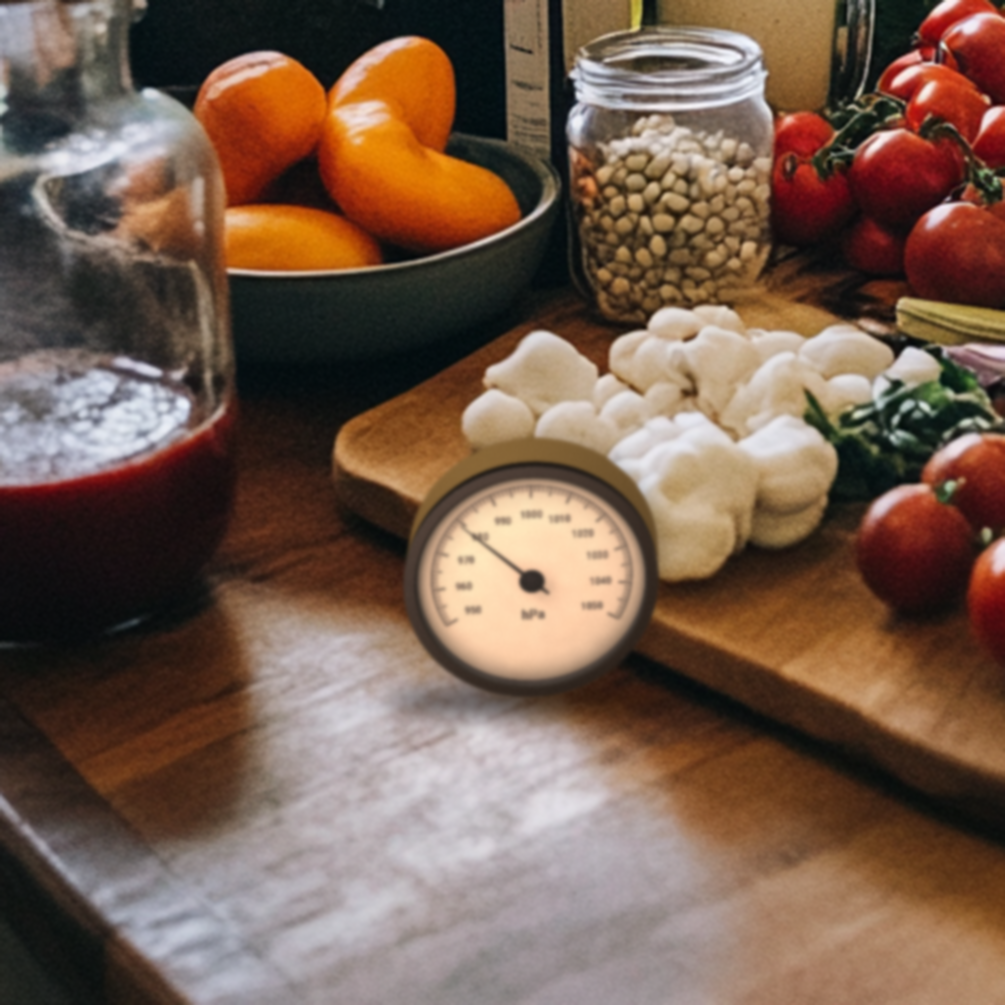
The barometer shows 980hPa
